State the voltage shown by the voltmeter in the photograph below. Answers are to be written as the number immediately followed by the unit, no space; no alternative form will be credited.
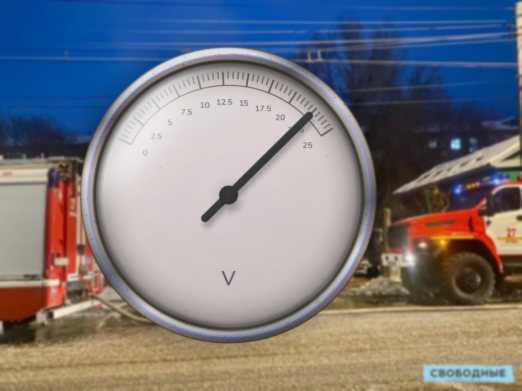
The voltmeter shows 22.5V
